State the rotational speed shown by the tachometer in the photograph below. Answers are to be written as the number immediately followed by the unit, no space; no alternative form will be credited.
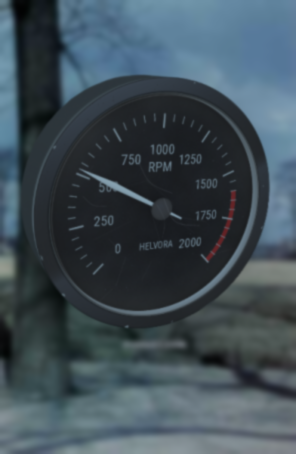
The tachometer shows 525rpm
